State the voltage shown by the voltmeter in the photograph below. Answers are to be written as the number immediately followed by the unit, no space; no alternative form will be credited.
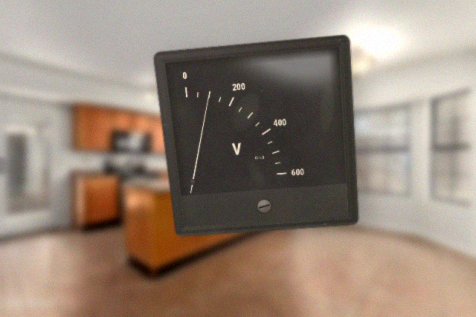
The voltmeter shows 100V
